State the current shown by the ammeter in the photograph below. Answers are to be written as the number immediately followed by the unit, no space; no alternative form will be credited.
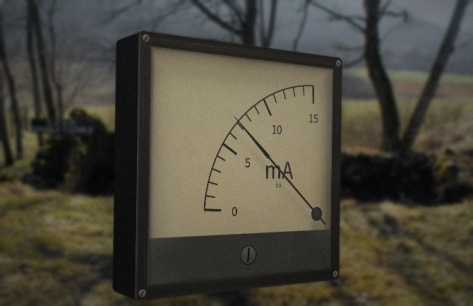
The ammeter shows 7mA
